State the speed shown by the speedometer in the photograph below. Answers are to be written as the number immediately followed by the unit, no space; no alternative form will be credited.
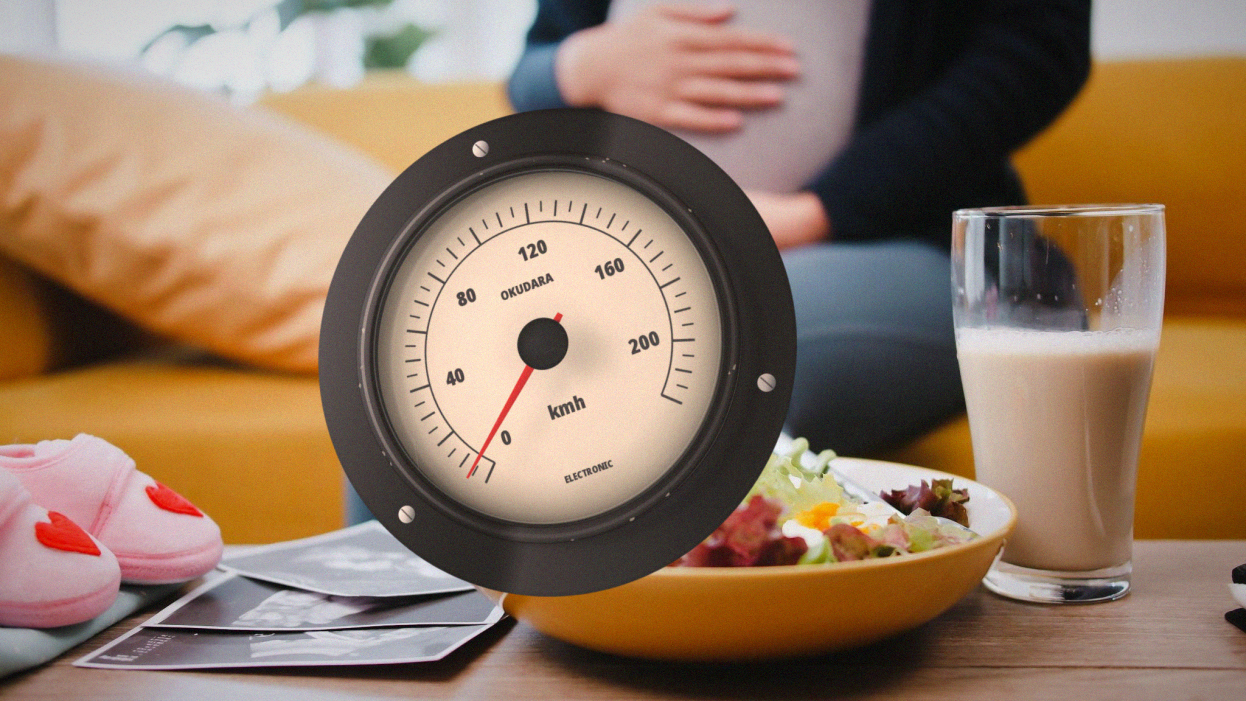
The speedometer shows 5km/h
